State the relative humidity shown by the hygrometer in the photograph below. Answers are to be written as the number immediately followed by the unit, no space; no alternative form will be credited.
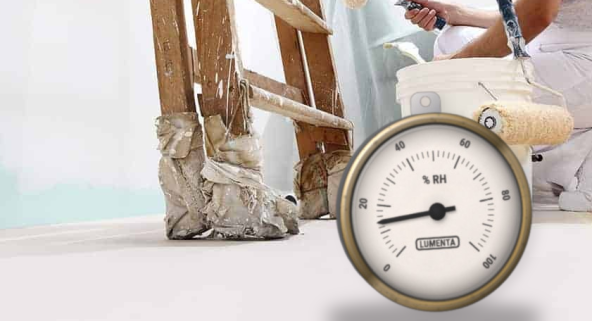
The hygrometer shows 14%
